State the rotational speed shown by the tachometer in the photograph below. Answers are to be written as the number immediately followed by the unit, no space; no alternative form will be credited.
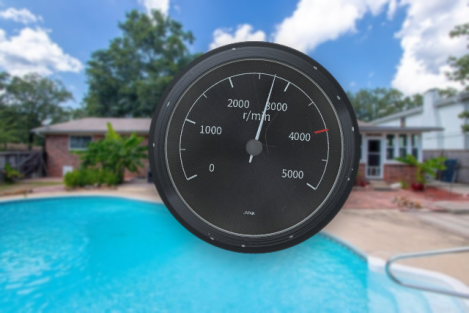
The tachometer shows 2750rpm
